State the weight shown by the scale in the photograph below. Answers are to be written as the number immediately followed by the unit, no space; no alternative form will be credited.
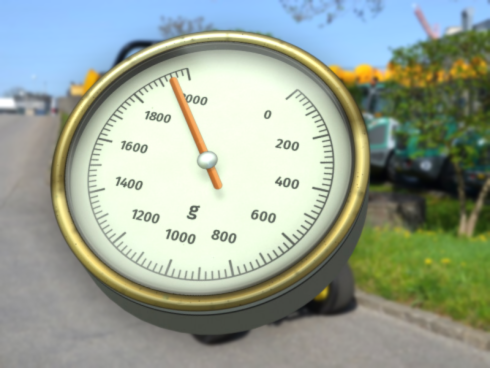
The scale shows 1940g
